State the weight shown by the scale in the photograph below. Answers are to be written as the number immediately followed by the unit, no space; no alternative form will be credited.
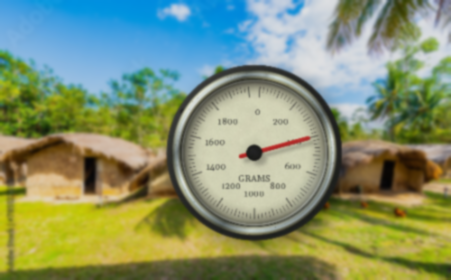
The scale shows 400g
